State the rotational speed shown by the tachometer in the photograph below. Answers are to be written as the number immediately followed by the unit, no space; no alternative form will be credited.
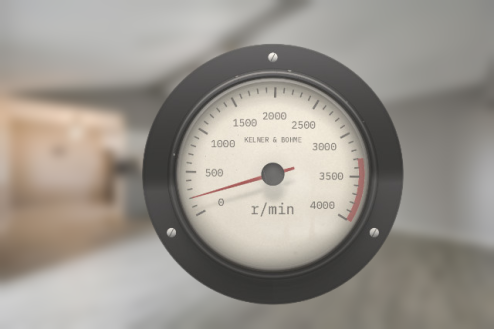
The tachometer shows 200rpm
